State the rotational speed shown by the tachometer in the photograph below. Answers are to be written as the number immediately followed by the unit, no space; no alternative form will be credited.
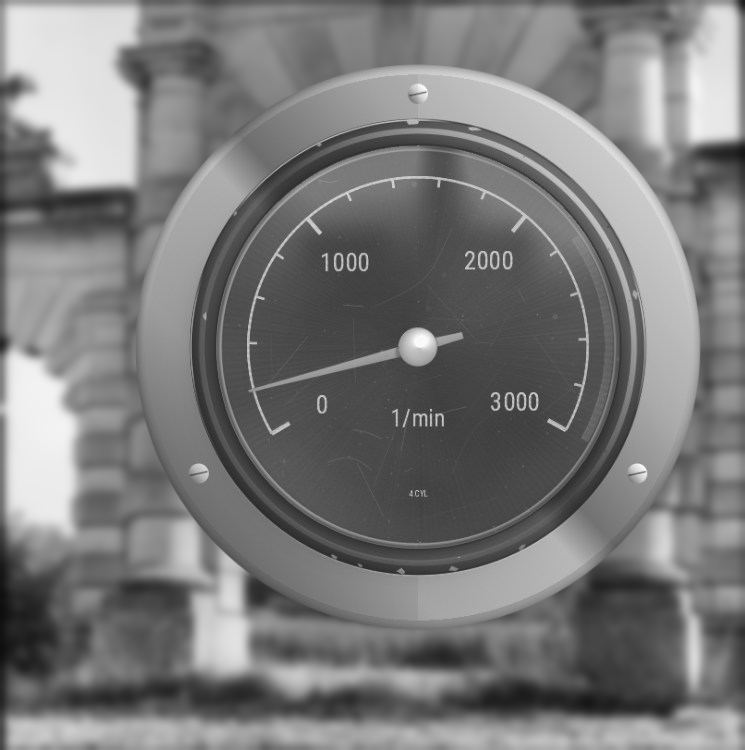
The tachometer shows 200rpm
